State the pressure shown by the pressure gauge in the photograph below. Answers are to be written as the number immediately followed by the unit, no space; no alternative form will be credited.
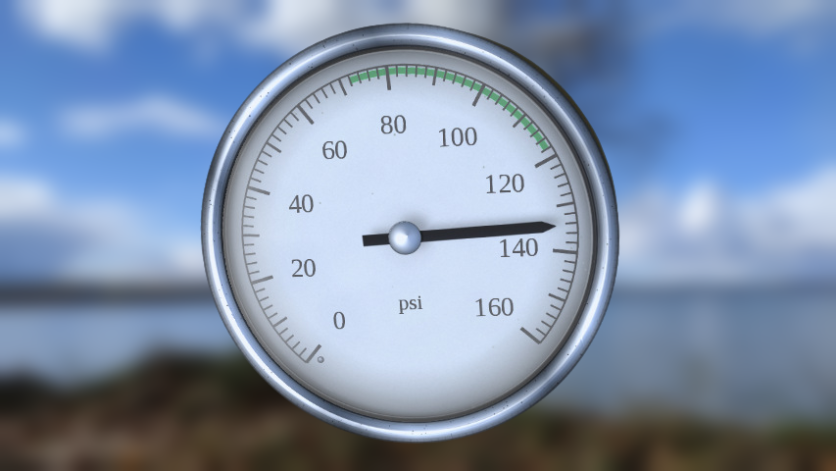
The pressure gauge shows 134psi
